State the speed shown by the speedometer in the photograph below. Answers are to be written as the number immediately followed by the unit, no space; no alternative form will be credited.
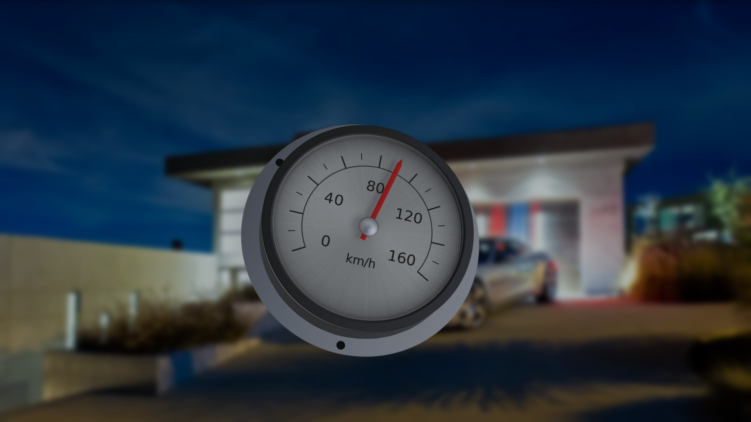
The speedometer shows 90km/h
